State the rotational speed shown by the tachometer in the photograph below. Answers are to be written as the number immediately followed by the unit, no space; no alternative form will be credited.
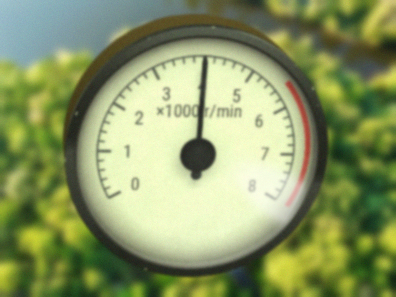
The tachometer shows 4000rpm
